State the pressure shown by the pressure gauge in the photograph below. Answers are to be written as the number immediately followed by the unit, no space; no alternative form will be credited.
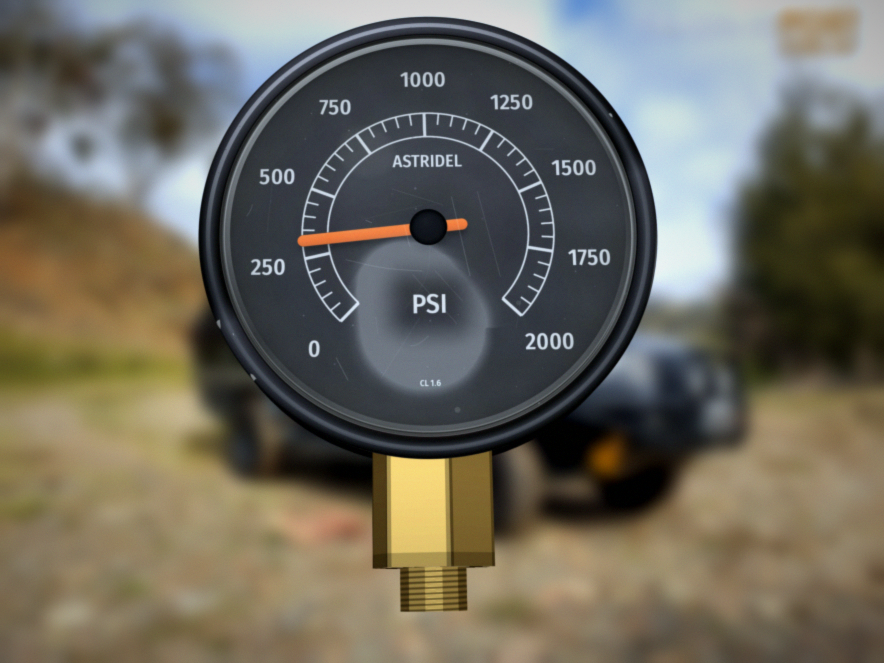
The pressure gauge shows 300psi
